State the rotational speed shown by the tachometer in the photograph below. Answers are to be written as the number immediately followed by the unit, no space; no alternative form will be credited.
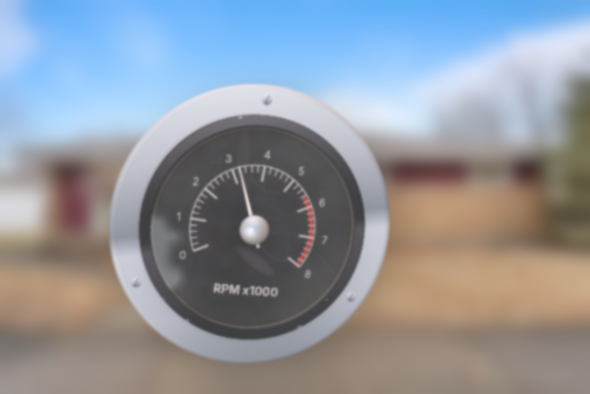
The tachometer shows 3200rpm
